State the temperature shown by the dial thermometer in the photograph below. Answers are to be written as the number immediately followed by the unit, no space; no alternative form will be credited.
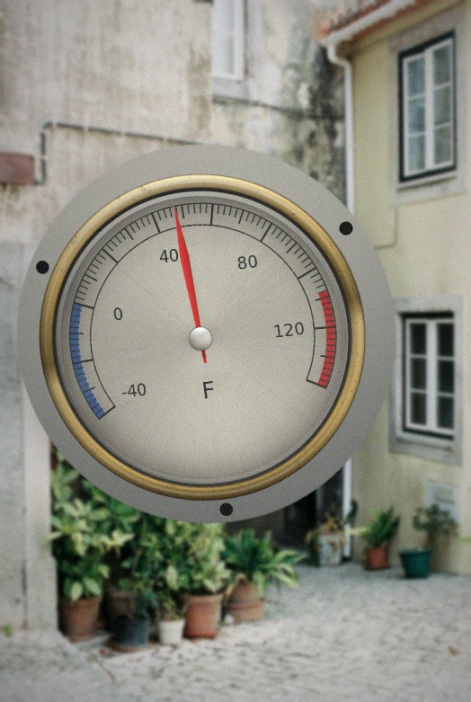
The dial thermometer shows 48°F
